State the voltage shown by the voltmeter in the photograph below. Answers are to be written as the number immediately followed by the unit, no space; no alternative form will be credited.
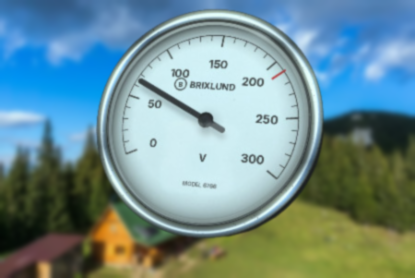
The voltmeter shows 65V
